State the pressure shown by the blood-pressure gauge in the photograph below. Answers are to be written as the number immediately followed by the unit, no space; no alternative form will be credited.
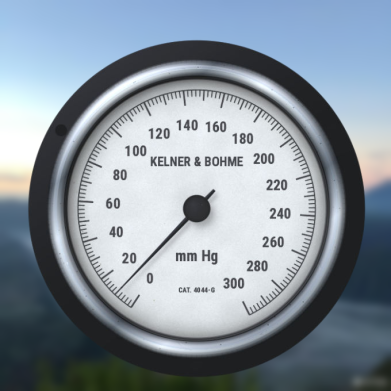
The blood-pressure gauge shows 10mmHg
